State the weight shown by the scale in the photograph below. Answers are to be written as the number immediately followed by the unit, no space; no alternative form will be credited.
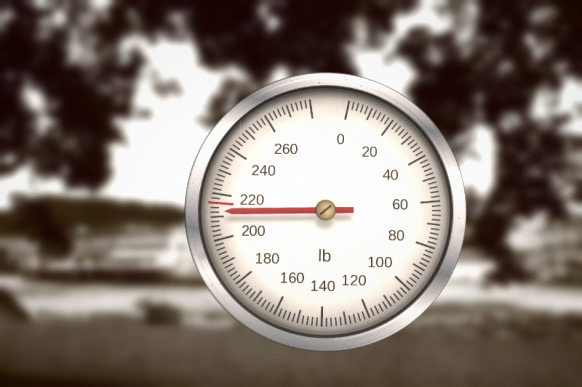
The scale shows 212lb
